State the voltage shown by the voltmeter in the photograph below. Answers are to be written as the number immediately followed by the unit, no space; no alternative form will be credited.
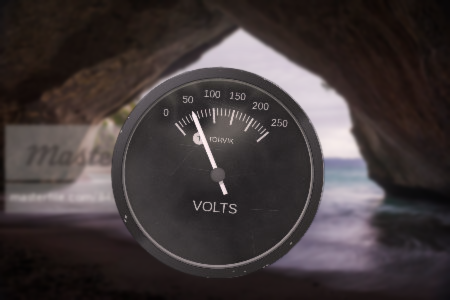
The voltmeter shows 50V
